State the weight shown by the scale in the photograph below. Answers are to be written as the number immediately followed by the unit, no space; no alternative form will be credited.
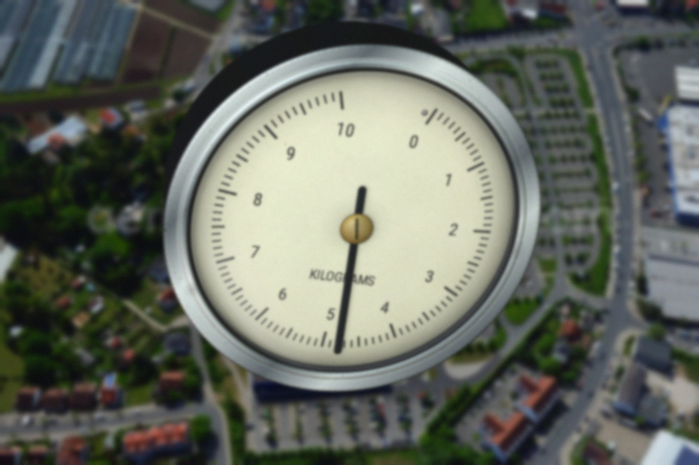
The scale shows 4.8kg
